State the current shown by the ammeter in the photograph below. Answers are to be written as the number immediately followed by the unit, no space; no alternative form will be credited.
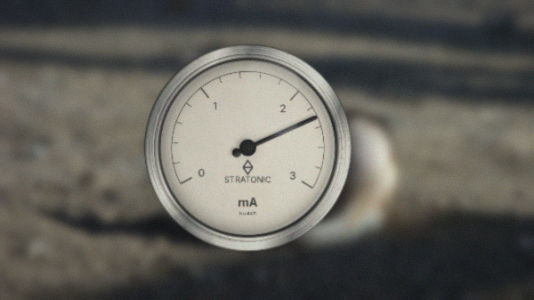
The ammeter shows 2.3mA
